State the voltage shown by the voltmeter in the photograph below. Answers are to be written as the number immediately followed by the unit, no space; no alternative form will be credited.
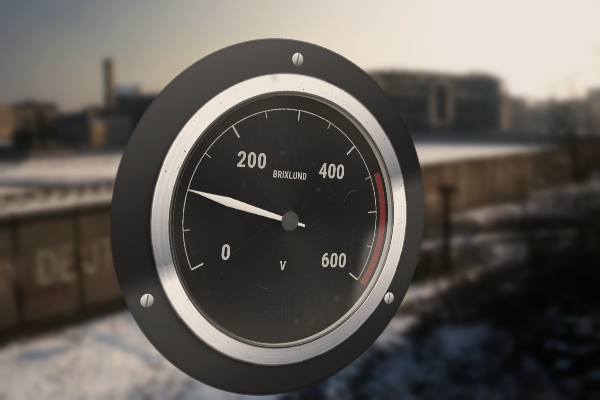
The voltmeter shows 100V
